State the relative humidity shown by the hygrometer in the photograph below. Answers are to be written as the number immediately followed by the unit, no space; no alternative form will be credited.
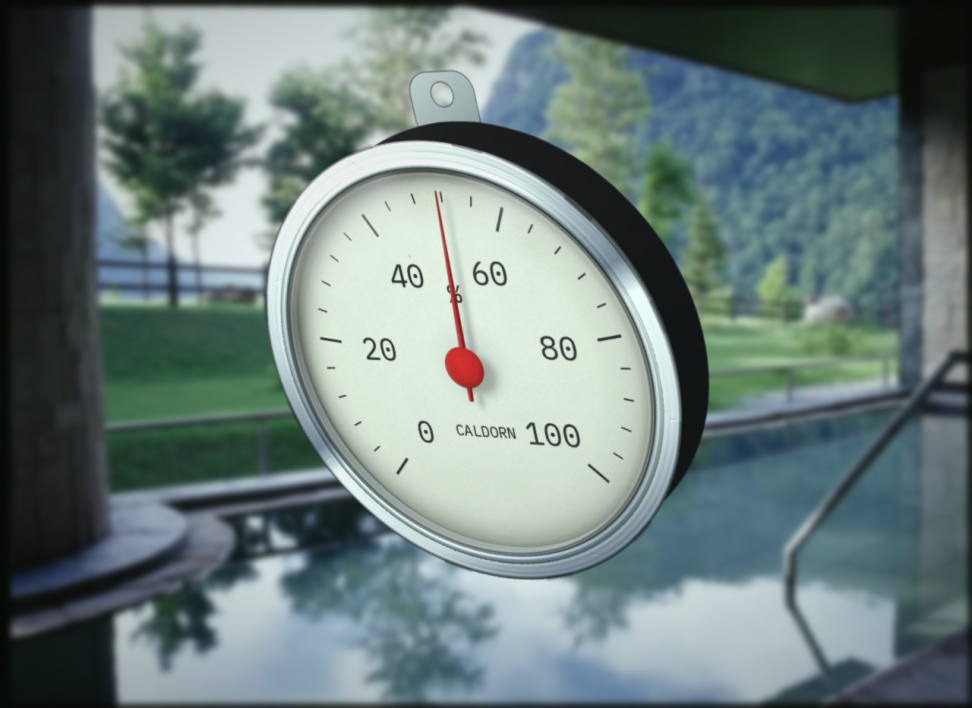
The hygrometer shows 52%
